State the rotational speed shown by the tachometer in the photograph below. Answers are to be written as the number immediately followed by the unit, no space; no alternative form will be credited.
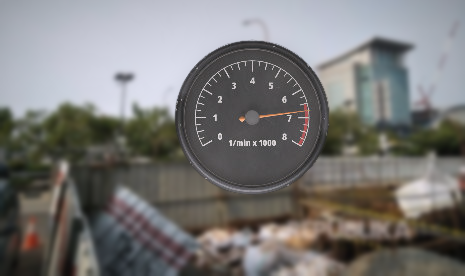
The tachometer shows 6750rpm
